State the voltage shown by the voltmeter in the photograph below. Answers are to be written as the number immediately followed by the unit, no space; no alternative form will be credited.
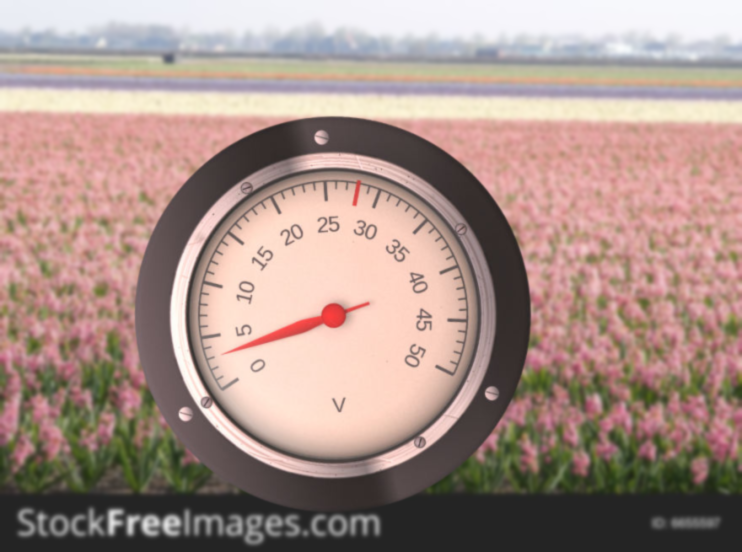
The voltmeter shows 3V
